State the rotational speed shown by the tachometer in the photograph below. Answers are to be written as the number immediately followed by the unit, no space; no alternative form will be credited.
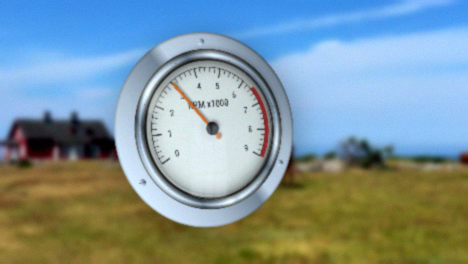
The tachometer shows 3000rpm
